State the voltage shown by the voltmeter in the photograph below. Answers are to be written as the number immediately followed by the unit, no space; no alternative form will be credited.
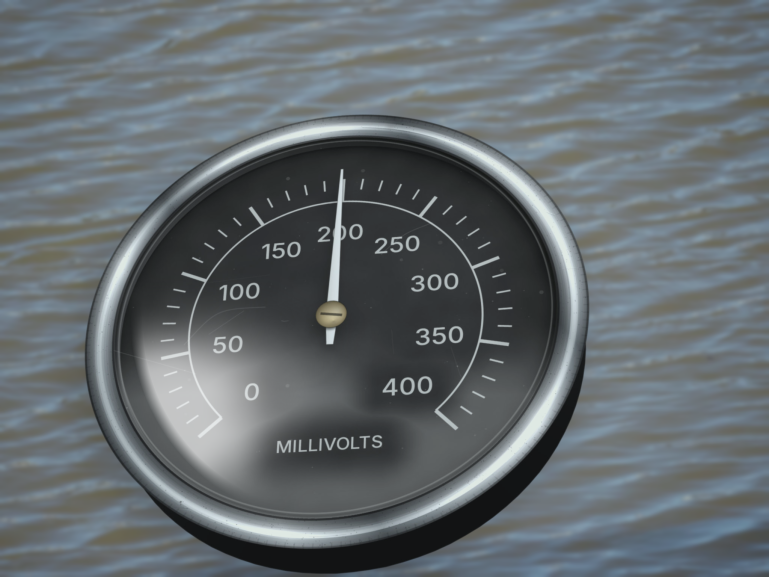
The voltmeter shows 200mV
